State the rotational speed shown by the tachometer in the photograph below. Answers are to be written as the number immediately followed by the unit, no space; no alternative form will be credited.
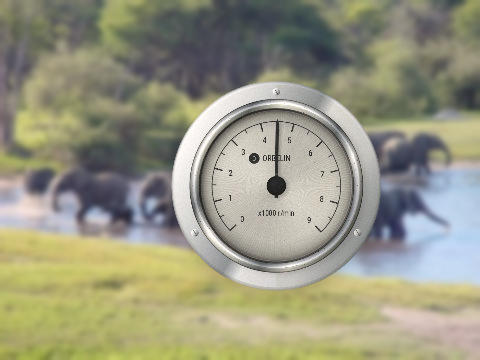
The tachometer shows 4500rpm
